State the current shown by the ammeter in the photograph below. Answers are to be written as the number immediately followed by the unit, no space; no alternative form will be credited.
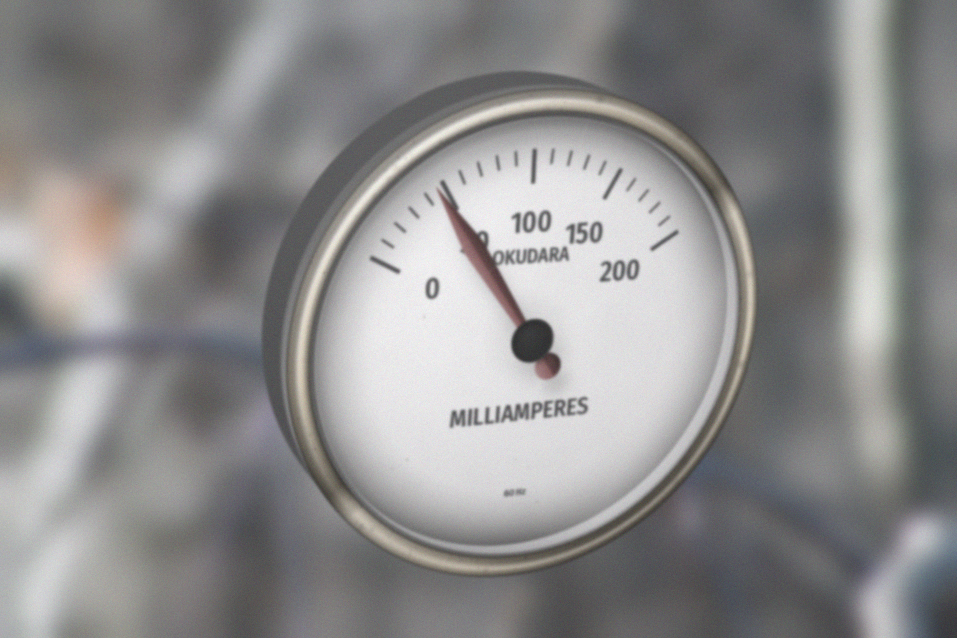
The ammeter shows 45mA
